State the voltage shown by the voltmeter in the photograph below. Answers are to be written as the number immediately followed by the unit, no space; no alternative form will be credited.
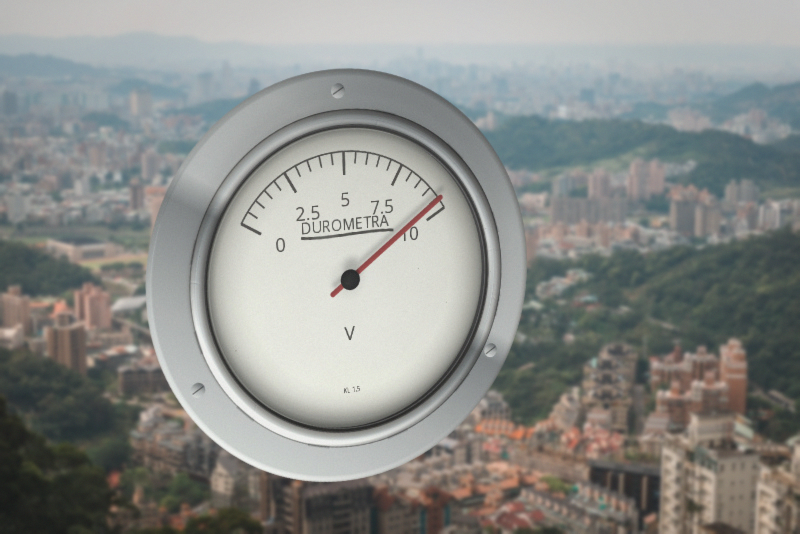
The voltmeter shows 9.5V
